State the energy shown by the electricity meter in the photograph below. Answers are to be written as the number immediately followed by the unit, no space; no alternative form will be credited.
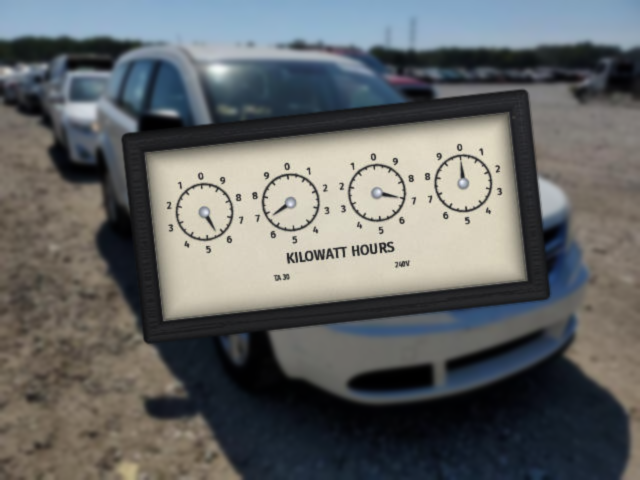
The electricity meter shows 5670kWh
